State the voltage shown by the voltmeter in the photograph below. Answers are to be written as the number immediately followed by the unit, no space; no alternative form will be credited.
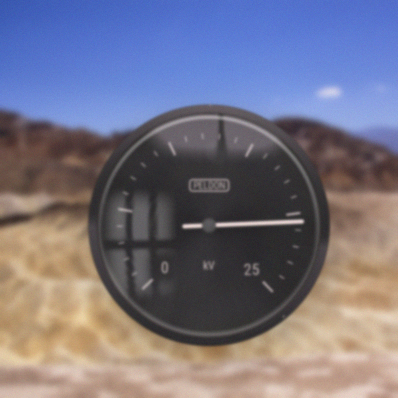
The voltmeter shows 20.5kV
